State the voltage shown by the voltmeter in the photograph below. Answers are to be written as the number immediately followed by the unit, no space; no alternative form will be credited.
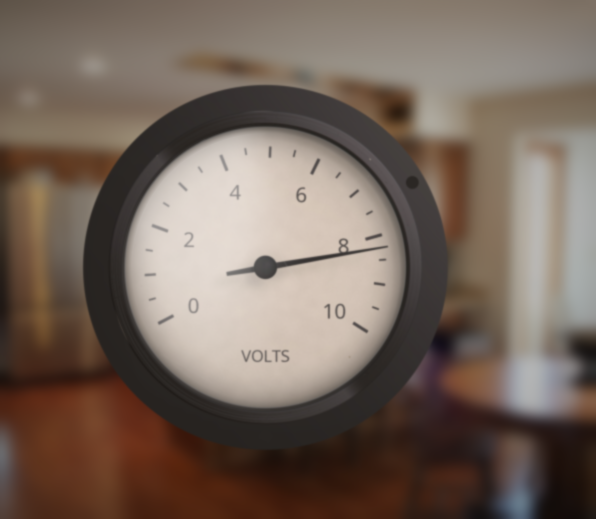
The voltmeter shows 8.25V
